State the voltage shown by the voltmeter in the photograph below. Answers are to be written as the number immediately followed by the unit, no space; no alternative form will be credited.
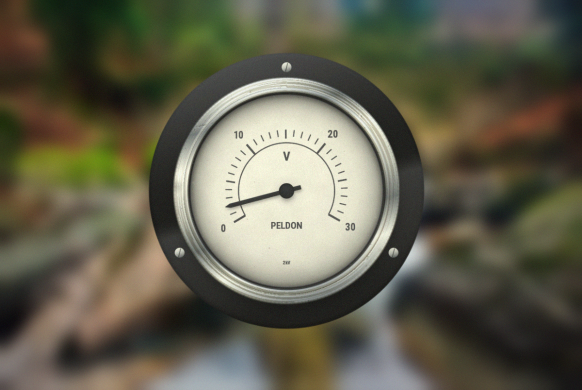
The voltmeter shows 2V
